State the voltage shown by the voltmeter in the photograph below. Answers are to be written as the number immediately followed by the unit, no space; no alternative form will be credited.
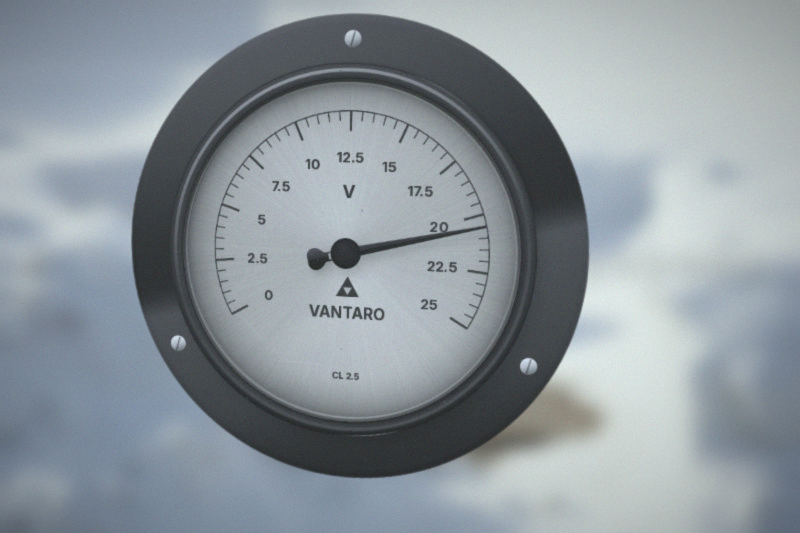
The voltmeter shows 20.5V
